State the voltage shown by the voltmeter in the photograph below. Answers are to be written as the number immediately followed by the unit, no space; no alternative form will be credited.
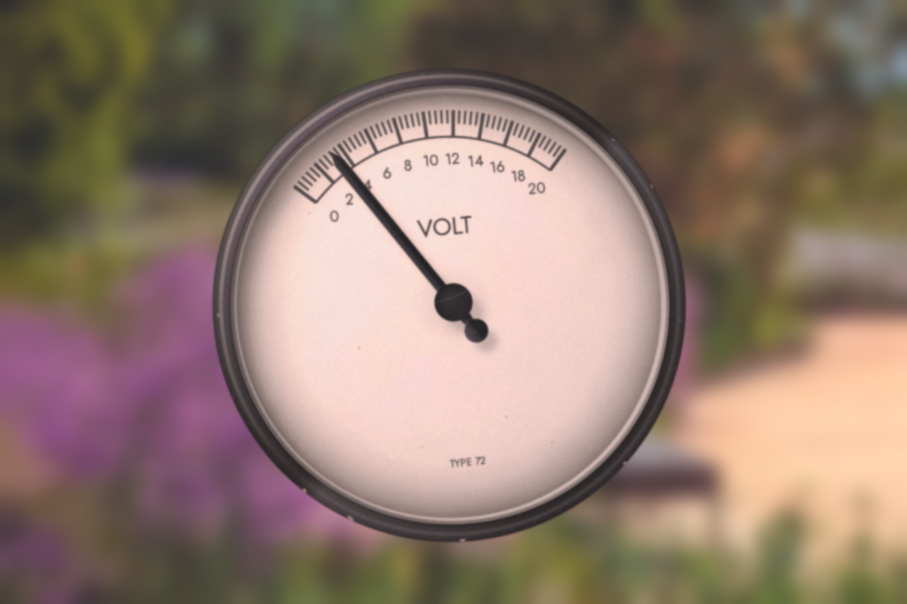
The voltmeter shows 3.2V
